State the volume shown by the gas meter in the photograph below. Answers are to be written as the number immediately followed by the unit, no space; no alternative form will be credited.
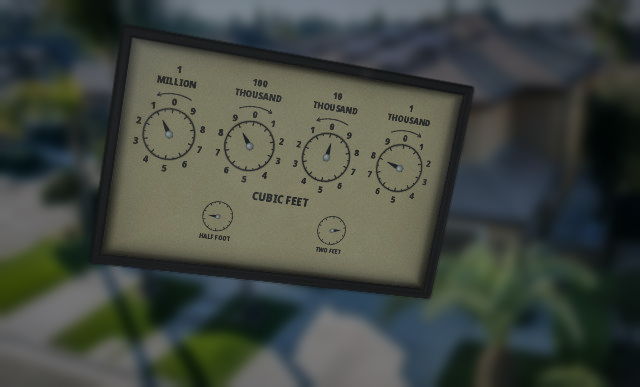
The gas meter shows 89800ft³
